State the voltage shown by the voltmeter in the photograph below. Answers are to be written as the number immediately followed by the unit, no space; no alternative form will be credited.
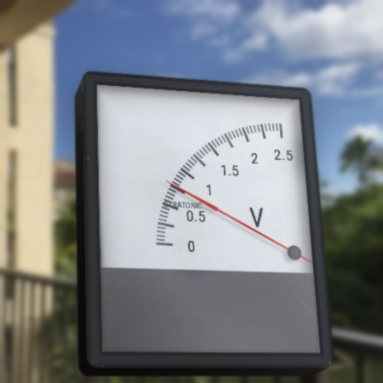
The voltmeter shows 0.75V
